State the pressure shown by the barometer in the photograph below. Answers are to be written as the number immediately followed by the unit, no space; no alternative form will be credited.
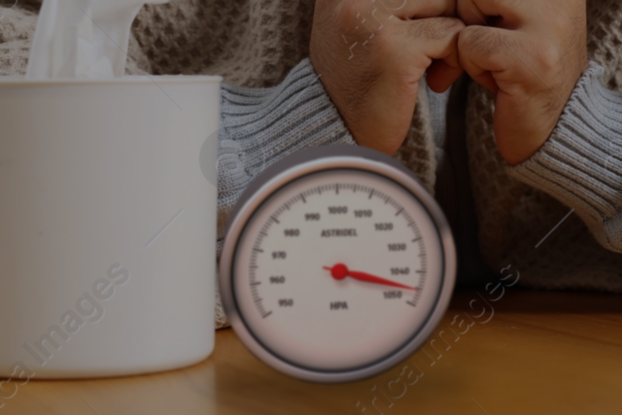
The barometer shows 1045hPa
